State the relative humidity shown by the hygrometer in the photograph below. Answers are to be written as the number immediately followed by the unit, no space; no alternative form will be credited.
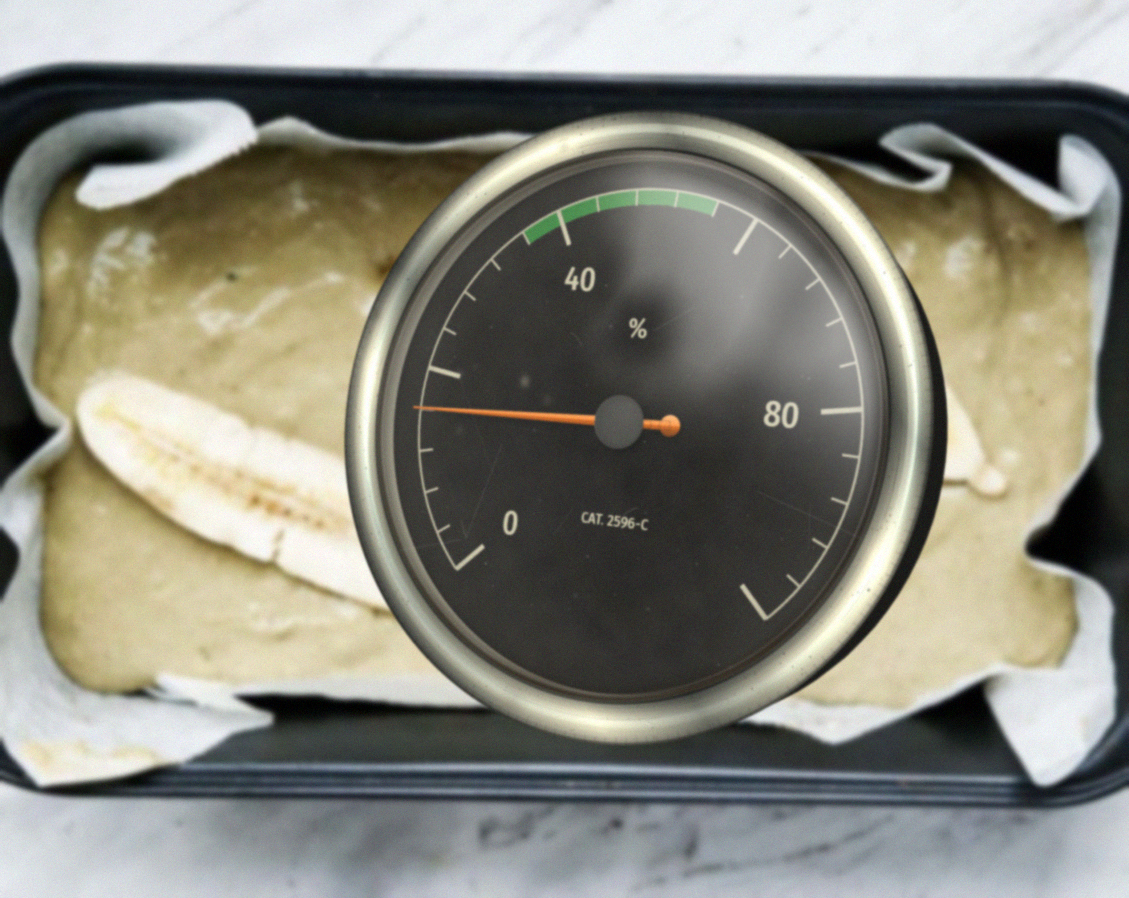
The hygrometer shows 16%
